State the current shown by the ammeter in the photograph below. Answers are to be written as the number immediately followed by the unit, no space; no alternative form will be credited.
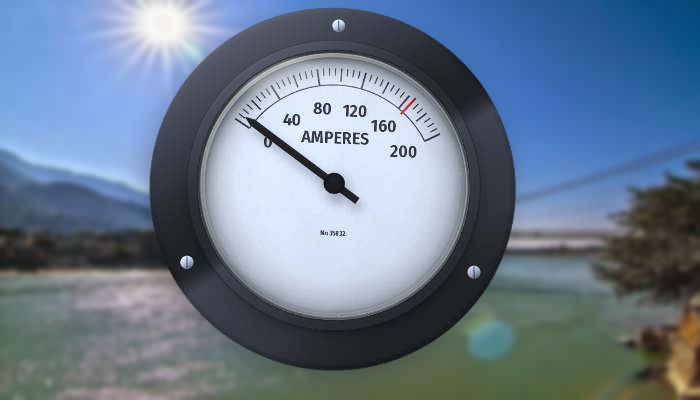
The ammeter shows 5A
